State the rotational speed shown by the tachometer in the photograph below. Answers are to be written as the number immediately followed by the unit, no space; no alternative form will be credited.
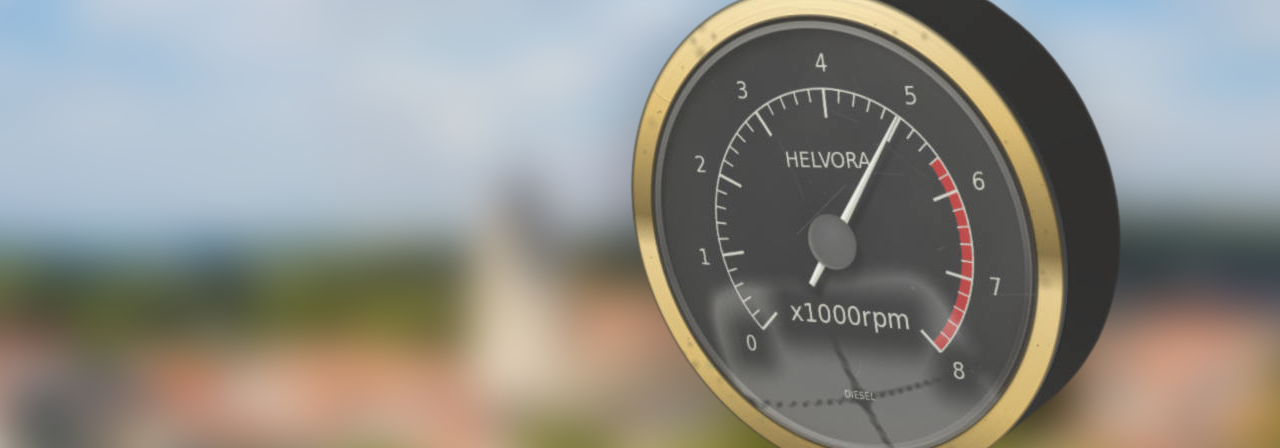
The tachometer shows 5000rpm
